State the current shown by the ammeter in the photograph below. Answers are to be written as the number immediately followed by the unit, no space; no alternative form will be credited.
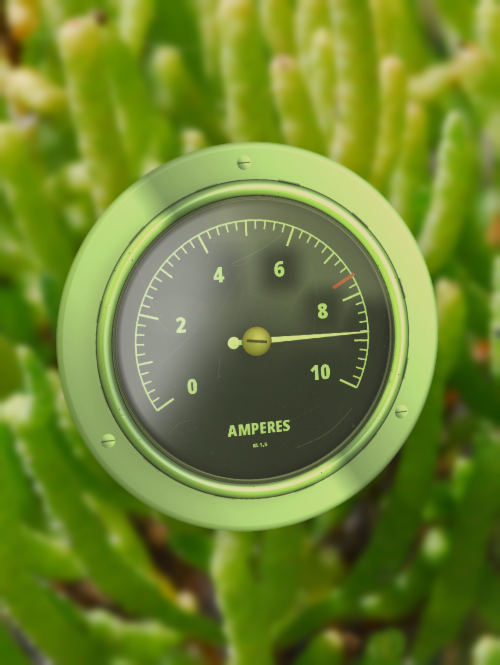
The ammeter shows 8.8A
